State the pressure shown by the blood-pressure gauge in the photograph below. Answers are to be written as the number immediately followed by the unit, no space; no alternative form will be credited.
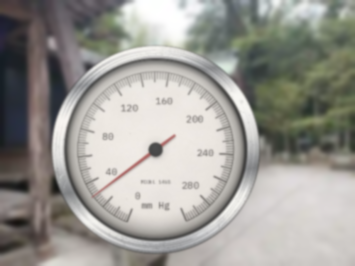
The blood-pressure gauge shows 30mmHg
